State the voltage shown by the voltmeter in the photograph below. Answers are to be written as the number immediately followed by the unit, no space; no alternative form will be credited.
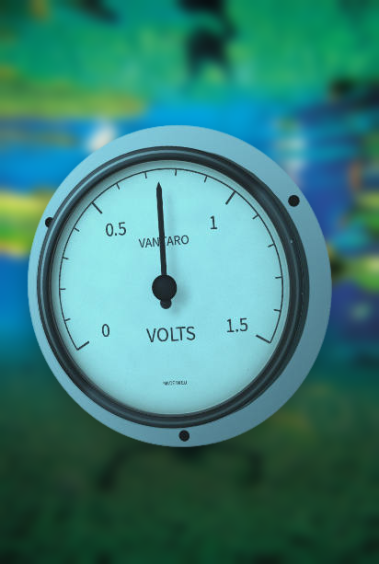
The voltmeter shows 0.75V
